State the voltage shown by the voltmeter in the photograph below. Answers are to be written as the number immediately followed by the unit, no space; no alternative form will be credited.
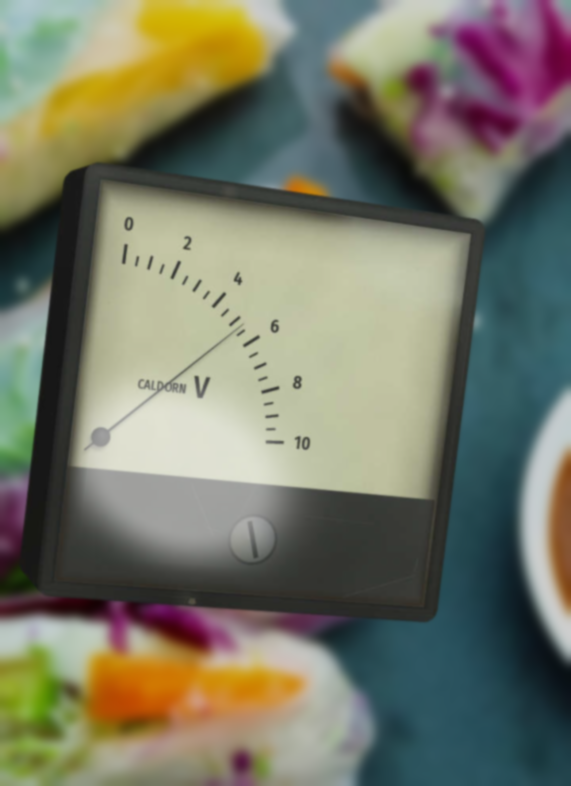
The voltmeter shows 5.25V
